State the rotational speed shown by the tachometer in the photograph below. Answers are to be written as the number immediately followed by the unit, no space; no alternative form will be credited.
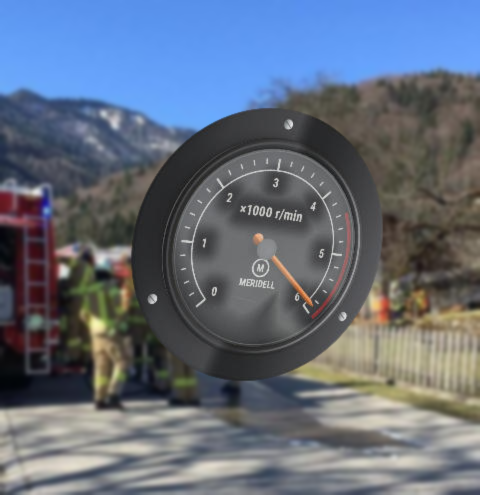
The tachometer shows 5900rpm
